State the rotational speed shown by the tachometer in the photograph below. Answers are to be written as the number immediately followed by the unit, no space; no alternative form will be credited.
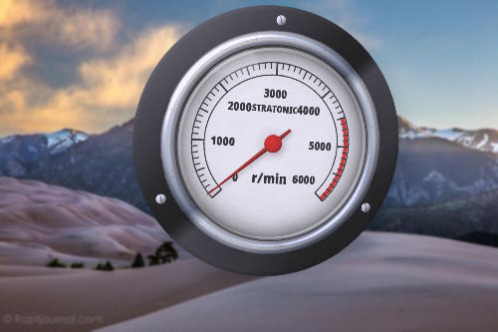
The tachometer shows 100rpm
